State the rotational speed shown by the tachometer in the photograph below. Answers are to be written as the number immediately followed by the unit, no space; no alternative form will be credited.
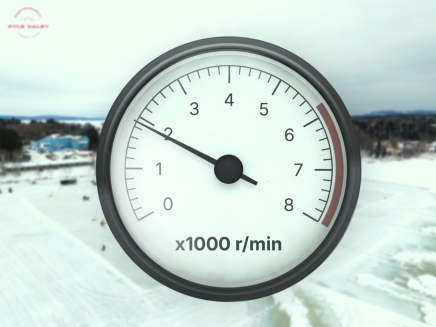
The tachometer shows 1900rpm
